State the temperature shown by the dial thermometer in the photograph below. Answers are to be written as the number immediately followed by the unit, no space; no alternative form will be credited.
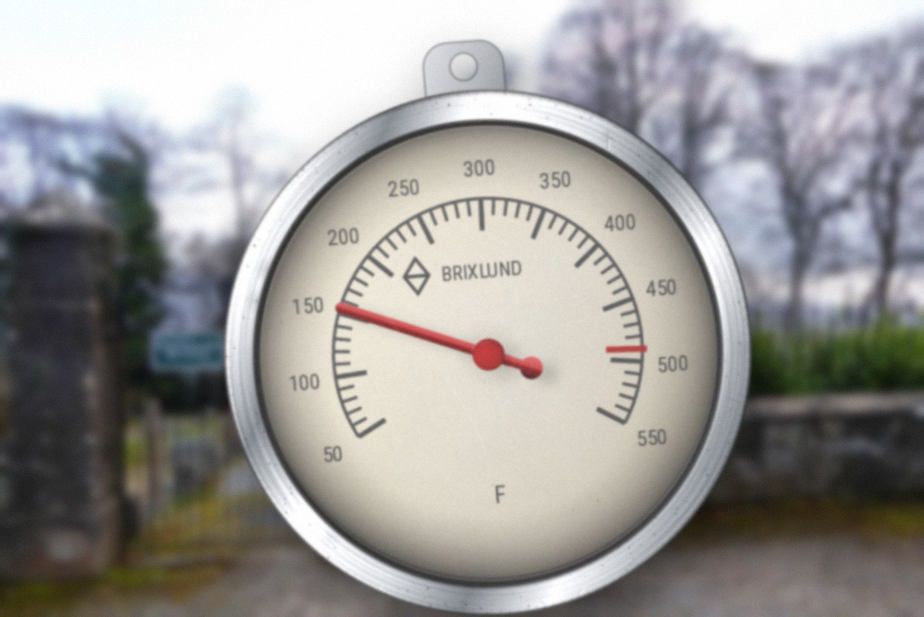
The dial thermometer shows 155°F
